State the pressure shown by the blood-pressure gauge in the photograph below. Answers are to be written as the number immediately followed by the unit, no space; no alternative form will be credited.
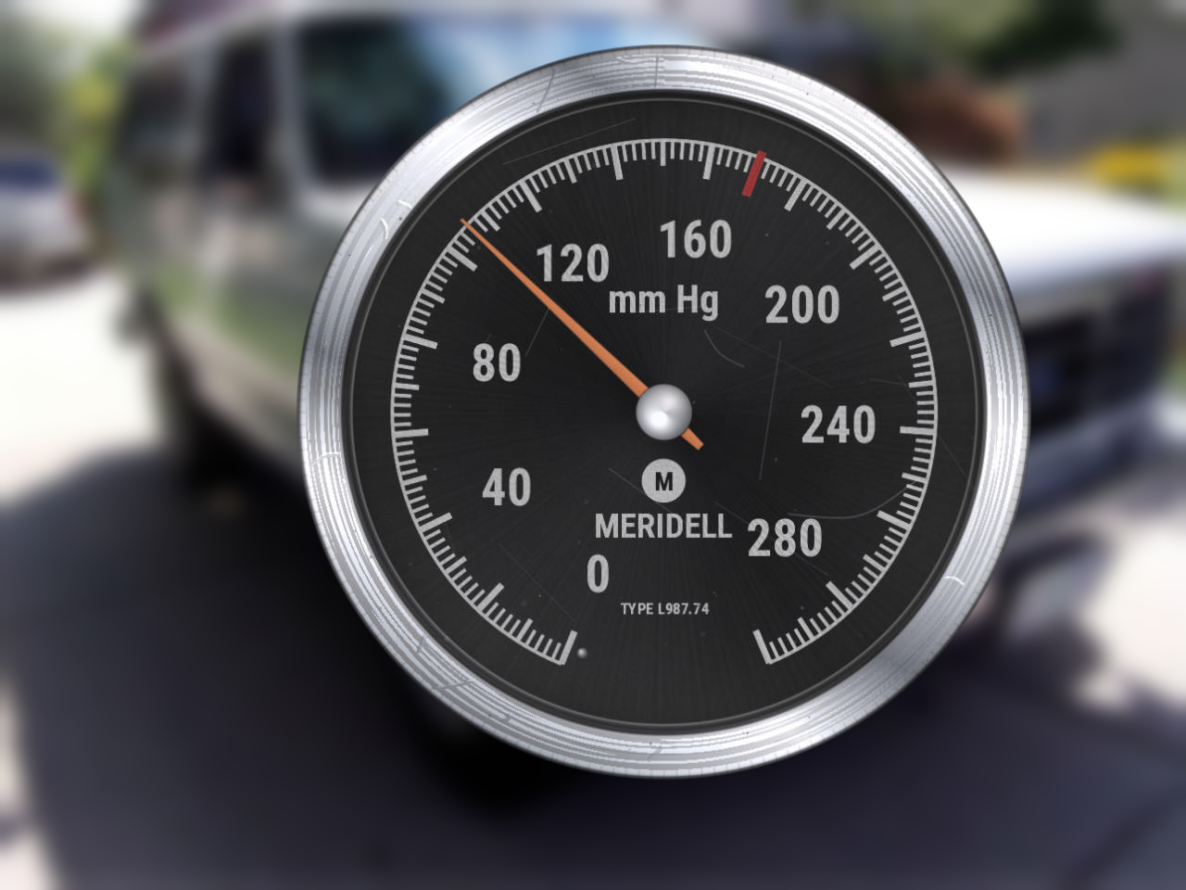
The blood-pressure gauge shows 106mmHg
